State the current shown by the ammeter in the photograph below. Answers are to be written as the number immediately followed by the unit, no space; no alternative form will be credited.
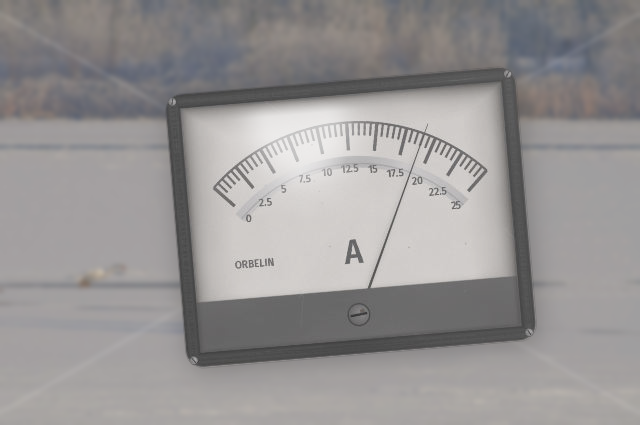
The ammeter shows 19A
